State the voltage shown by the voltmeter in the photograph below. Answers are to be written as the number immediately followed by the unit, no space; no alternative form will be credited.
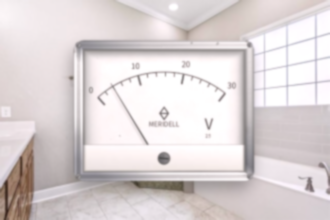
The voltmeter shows 4V
